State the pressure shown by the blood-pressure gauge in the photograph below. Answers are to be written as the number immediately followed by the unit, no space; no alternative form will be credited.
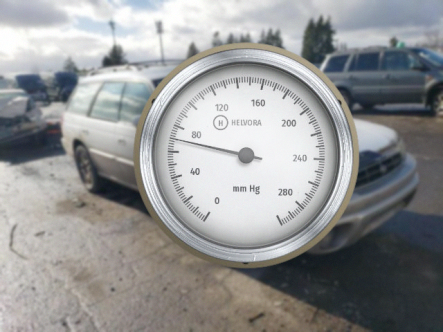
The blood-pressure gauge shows 70mmHg
